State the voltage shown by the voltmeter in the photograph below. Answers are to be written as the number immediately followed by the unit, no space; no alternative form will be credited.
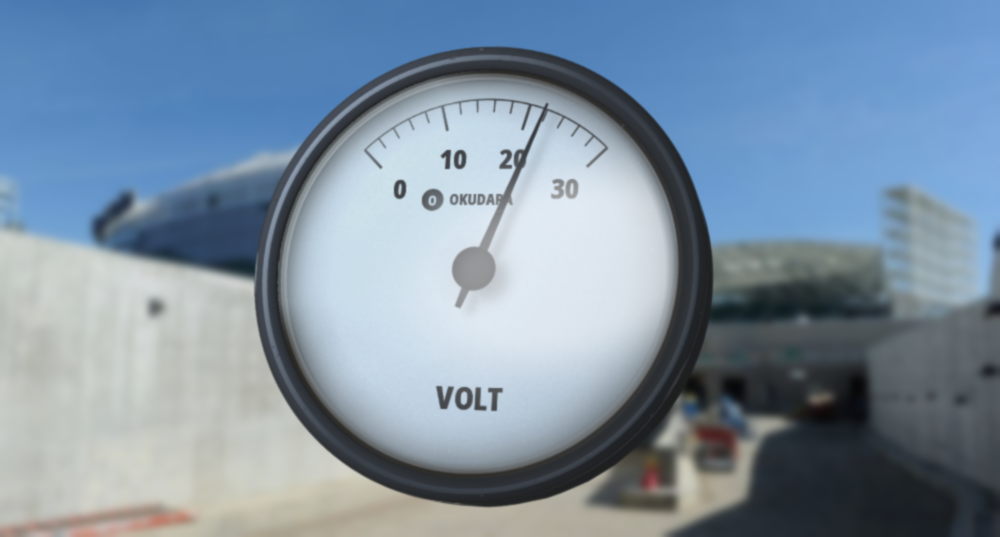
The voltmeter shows 22V
